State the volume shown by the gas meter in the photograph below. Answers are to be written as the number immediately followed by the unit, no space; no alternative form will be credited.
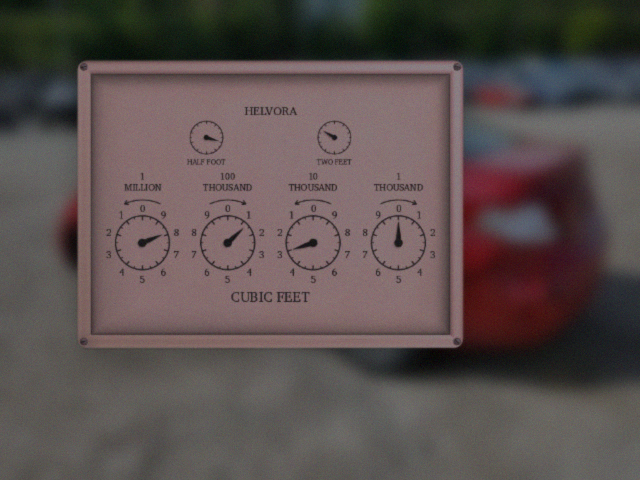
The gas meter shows 813000ft³
